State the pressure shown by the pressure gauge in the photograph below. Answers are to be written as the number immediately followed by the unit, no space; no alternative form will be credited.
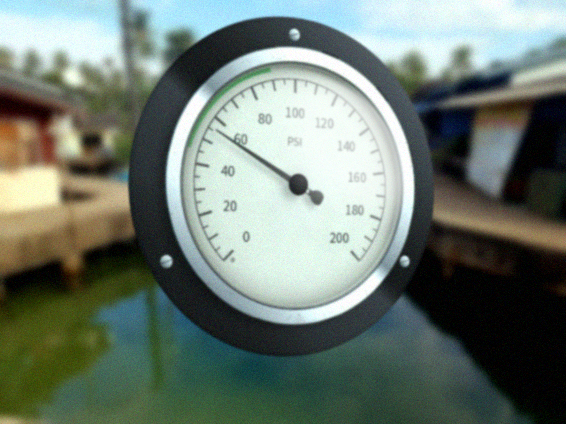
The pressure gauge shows 55psi
